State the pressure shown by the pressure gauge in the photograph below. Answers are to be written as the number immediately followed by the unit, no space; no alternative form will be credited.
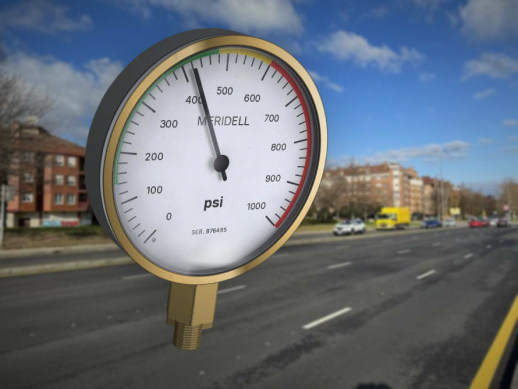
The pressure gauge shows 420psi
